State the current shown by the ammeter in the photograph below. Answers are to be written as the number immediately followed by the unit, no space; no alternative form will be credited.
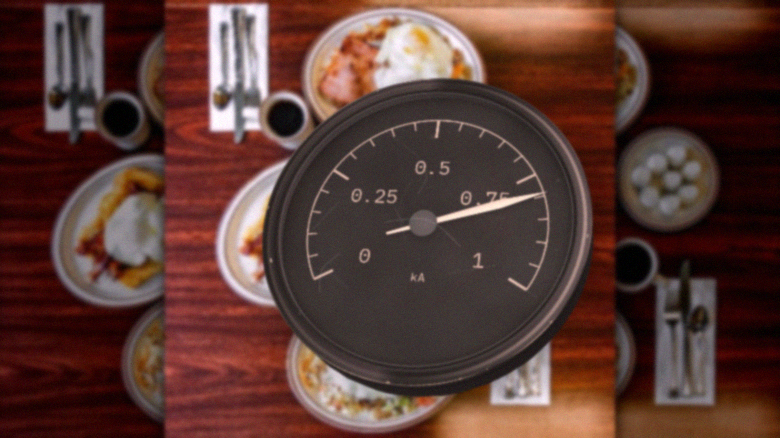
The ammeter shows 0.8kA
